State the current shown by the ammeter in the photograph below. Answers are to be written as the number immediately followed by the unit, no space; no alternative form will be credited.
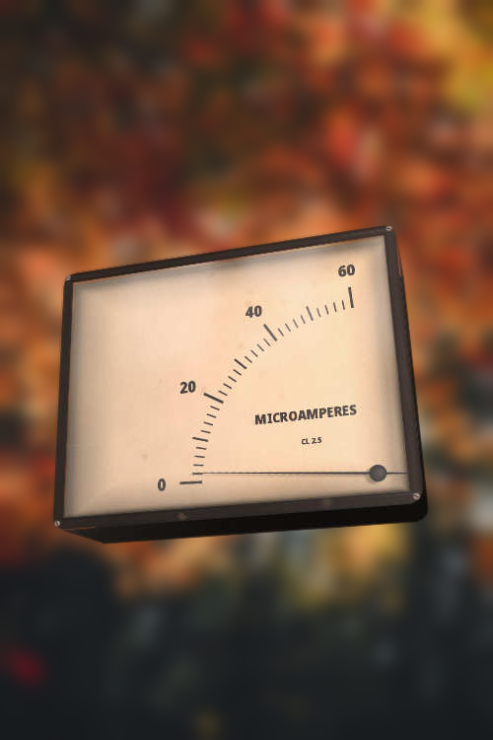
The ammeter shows 2µA
